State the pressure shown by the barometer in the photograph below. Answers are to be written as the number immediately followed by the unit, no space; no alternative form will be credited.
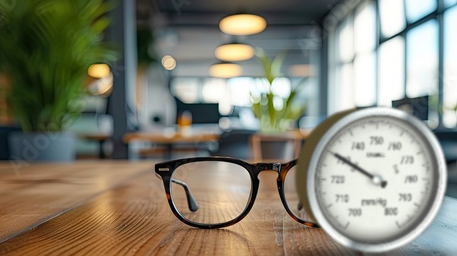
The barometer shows 730mmHg
